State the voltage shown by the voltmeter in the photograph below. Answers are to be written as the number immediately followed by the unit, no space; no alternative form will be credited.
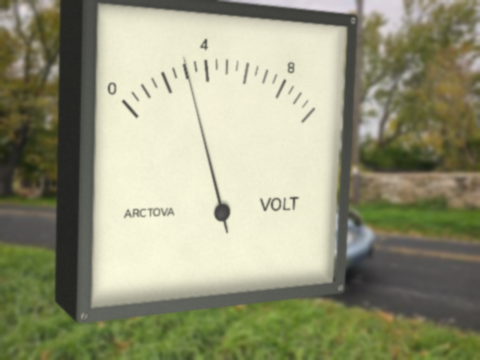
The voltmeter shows 3V
